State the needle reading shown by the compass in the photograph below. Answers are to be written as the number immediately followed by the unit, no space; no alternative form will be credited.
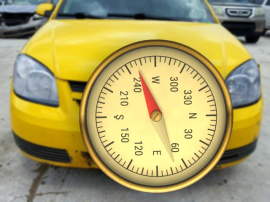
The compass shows 250°
